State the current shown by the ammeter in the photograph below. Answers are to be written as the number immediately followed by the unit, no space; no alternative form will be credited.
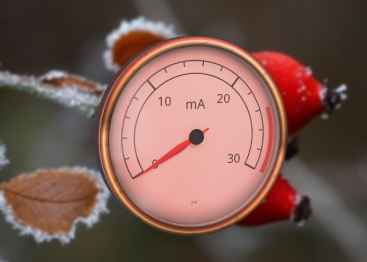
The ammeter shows 0mA
